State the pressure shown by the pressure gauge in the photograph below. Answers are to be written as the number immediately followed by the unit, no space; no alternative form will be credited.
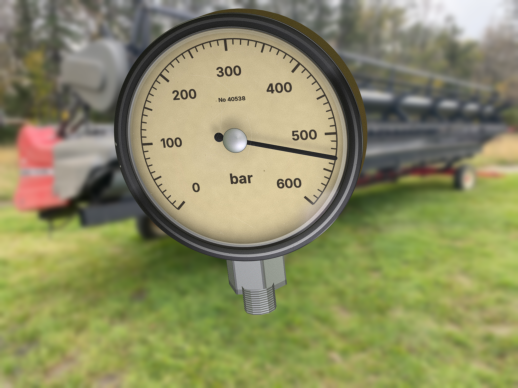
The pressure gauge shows 530bar
